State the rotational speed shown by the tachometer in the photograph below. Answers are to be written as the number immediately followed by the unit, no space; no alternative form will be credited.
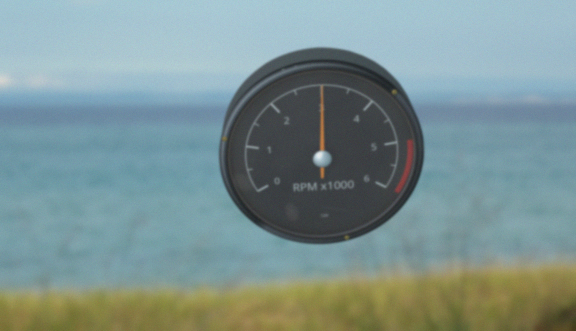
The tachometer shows 3000rpm
